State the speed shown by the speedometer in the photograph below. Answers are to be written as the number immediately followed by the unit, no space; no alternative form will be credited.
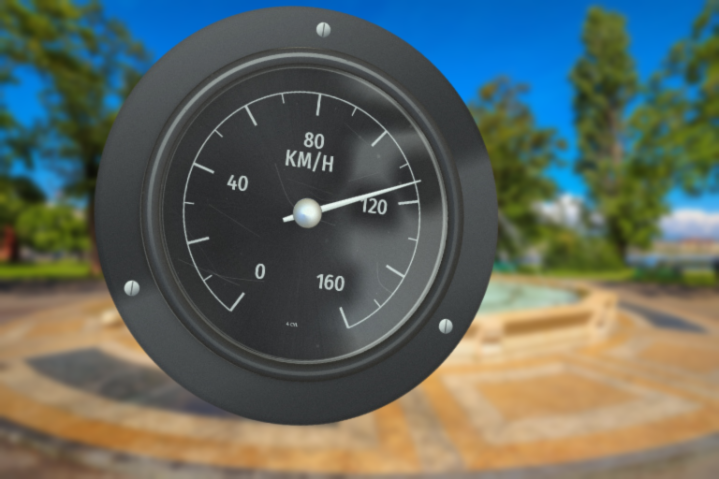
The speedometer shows 115km/h
